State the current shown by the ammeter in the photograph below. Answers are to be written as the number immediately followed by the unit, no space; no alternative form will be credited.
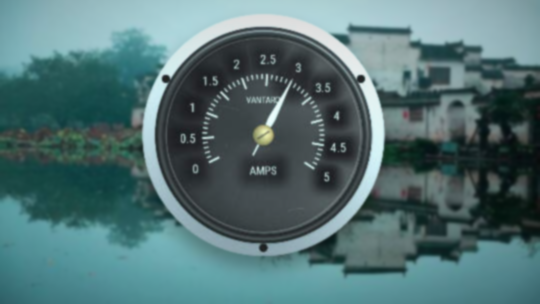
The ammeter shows 3A
